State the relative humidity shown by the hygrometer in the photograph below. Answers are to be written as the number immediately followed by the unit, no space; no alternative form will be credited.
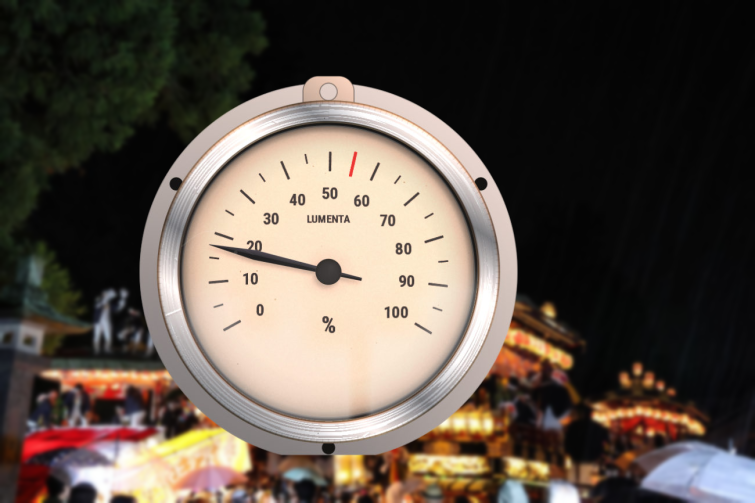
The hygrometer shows 17.5%
